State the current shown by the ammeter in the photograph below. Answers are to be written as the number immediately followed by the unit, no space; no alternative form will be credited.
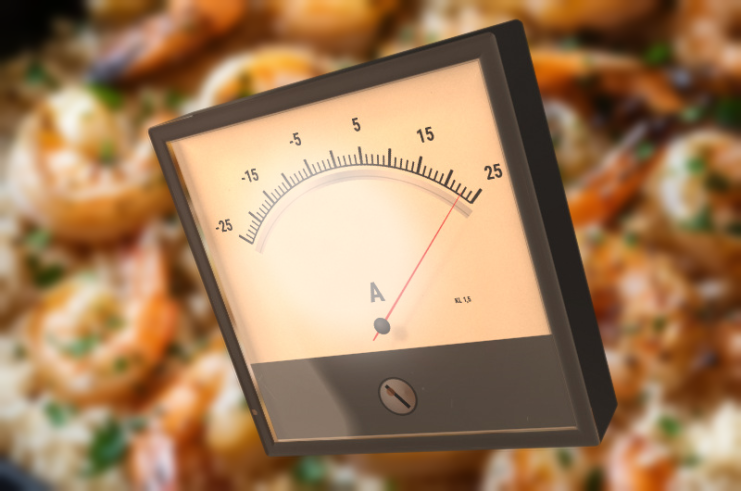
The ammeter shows 23A
